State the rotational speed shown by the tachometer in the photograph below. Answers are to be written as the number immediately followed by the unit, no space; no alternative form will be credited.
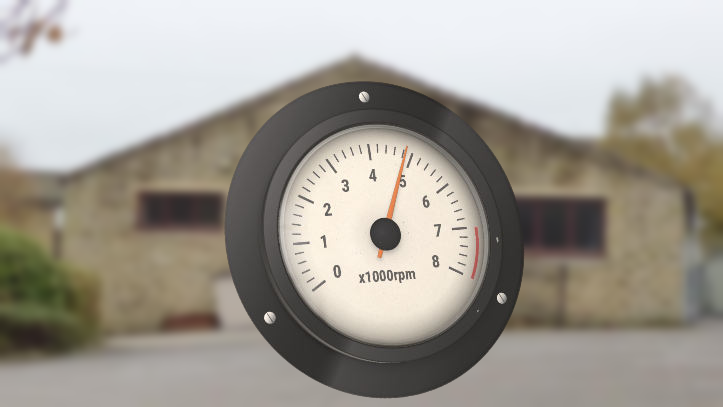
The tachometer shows 4800rpm
